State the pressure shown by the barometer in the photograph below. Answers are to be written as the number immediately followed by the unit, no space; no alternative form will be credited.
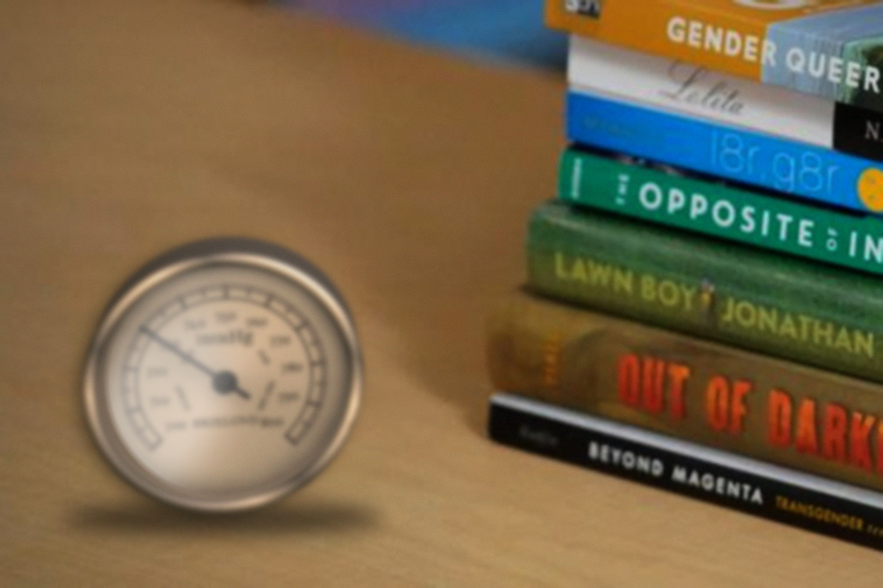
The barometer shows 730mmHg
